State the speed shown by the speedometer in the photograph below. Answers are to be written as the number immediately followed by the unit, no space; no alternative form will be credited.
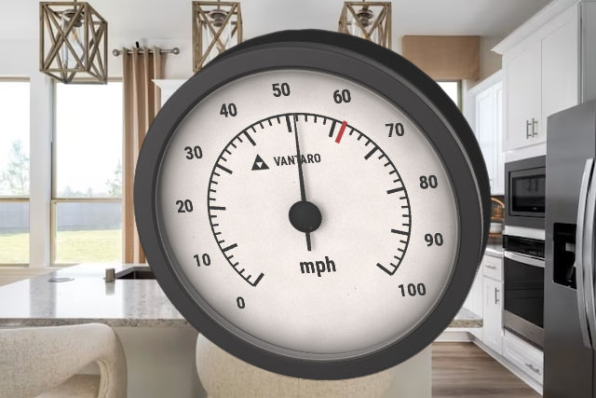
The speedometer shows 52mph
